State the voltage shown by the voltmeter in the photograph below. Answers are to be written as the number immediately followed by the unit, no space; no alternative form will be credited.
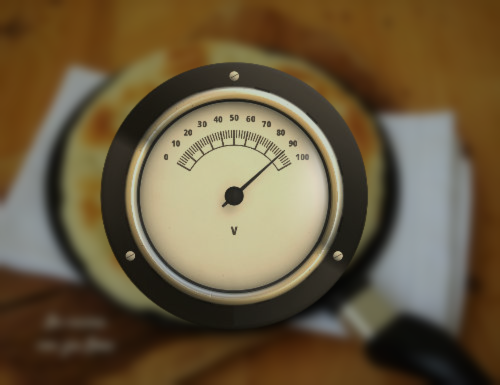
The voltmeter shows 90V
